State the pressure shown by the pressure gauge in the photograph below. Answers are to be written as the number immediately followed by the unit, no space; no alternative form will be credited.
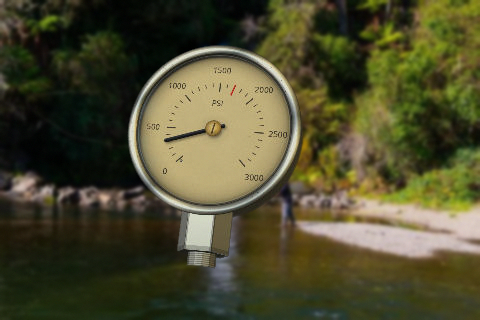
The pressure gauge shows 300psi
